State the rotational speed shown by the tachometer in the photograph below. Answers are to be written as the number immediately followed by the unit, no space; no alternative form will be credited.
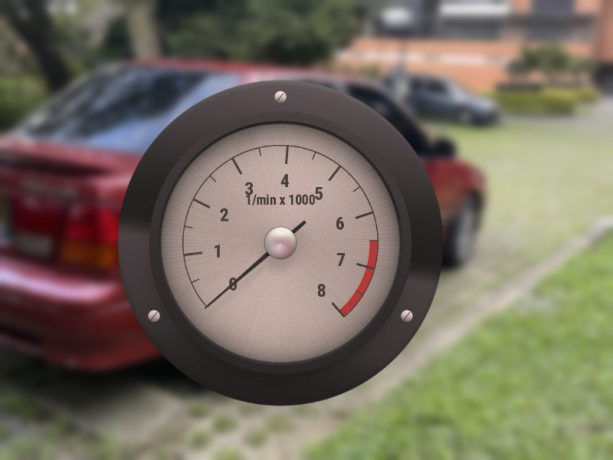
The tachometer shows 0rpm
